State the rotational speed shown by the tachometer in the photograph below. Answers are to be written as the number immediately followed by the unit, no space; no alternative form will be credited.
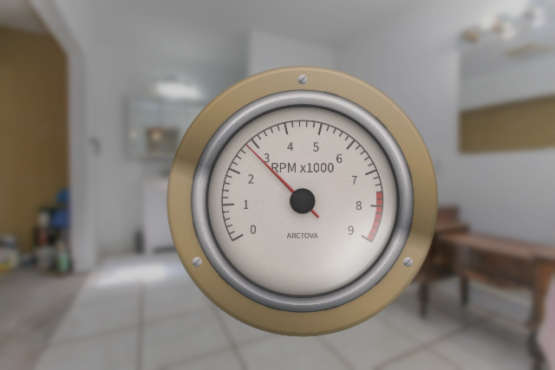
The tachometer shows 2800rpm
